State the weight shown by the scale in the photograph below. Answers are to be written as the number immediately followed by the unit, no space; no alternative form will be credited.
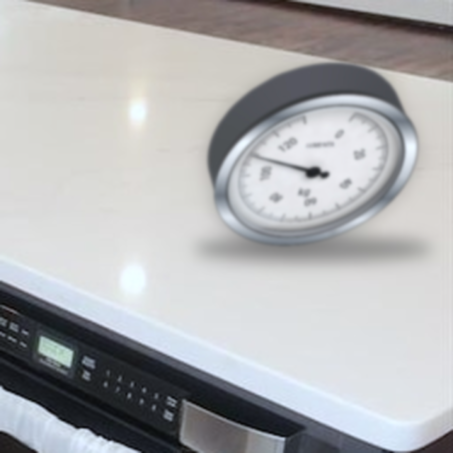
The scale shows 110kg
